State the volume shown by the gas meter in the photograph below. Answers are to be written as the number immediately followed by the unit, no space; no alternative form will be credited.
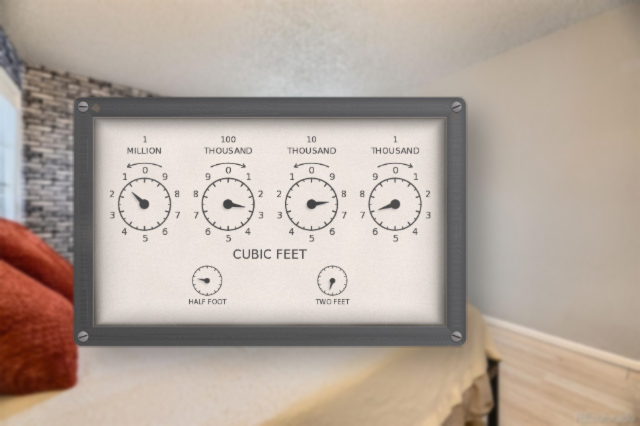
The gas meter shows 127700ft³
